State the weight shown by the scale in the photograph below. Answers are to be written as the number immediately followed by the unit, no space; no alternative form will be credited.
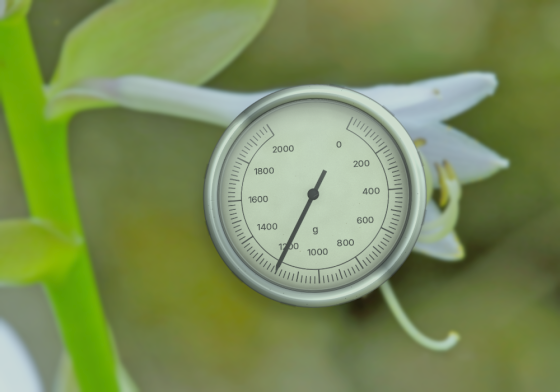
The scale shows 1200g
